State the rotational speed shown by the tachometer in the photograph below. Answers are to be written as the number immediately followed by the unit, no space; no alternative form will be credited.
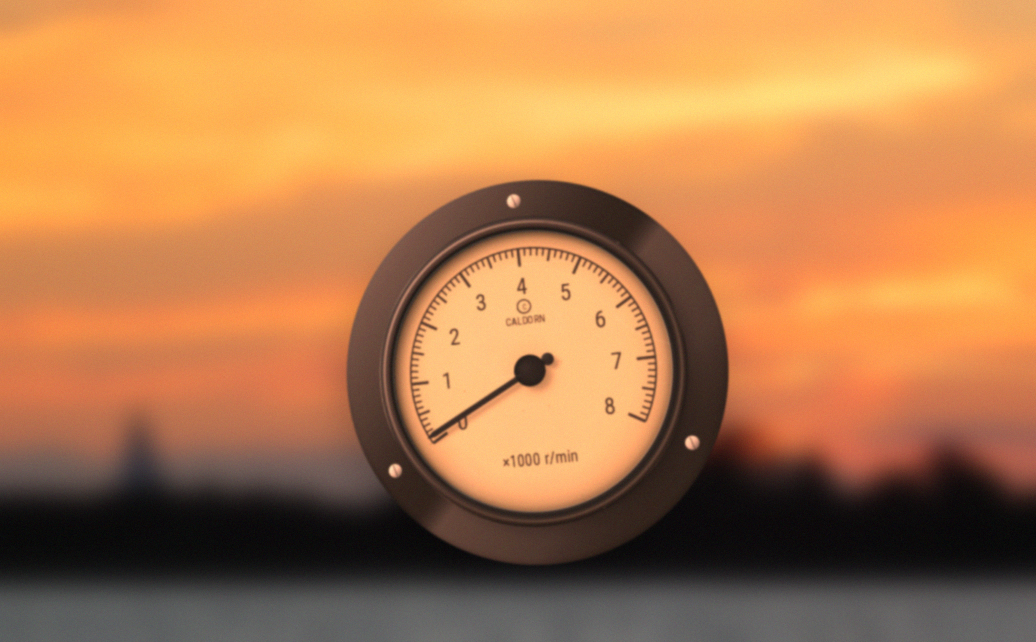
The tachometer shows 100rpm
